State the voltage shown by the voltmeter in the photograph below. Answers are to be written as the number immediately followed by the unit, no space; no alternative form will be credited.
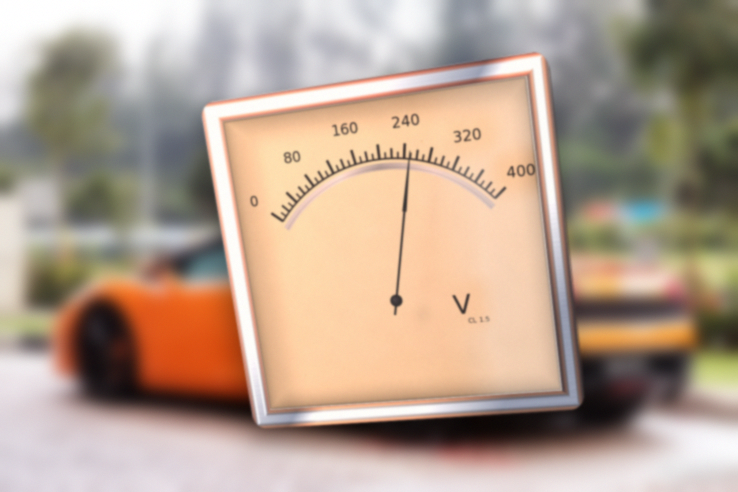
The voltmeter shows 250V
